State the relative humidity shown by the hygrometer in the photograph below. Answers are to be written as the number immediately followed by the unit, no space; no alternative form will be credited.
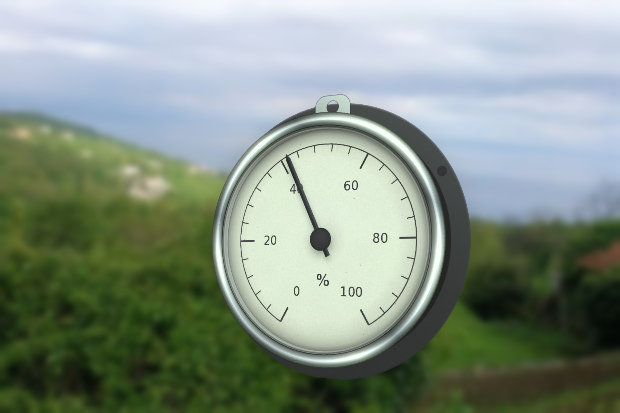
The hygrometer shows 42%
